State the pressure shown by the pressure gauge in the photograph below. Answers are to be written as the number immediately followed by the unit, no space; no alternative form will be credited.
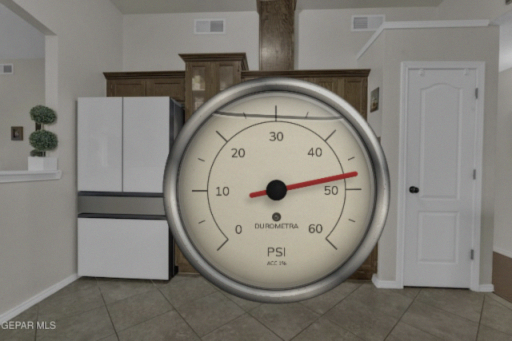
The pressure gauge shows 47.5psi
